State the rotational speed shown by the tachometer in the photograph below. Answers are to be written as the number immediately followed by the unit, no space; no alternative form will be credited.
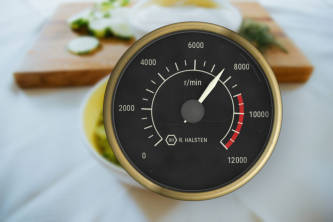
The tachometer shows 7500rpm
